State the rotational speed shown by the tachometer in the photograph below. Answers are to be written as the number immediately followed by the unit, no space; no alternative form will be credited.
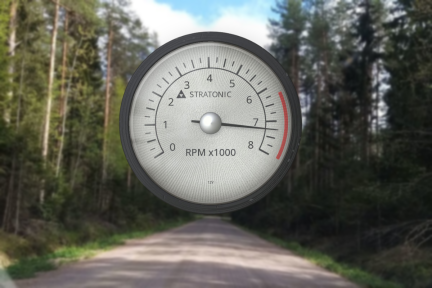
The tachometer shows 7250rpm
